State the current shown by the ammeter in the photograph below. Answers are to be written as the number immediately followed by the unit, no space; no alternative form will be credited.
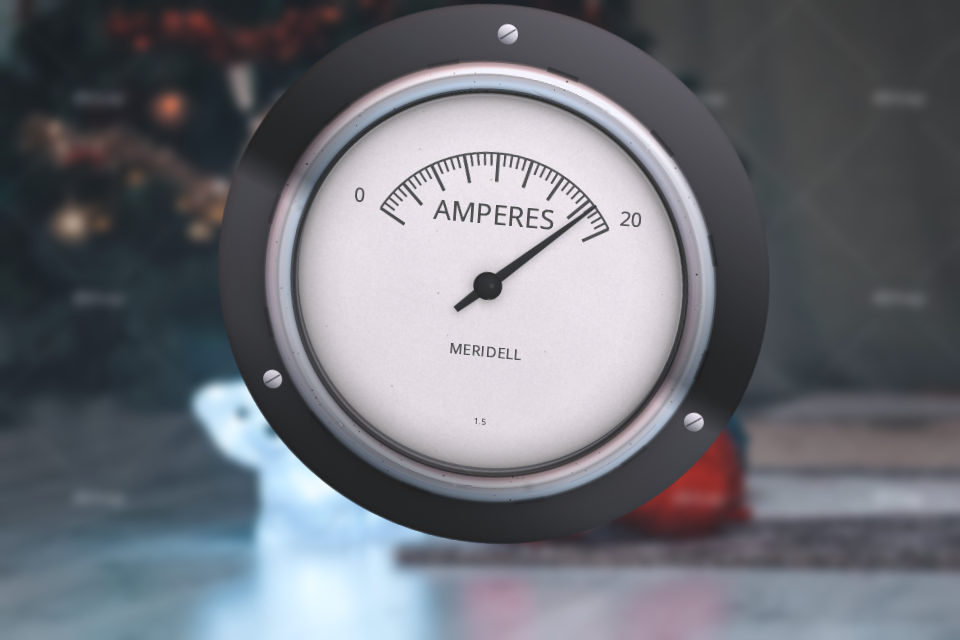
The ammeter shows 18A
